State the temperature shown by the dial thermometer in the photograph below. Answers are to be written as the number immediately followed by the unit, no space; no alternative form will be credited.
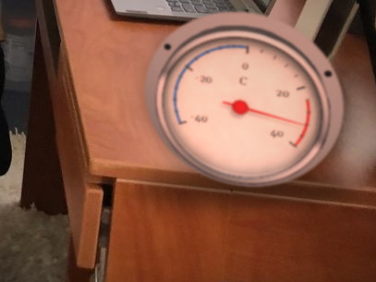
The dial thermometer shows 32°C
